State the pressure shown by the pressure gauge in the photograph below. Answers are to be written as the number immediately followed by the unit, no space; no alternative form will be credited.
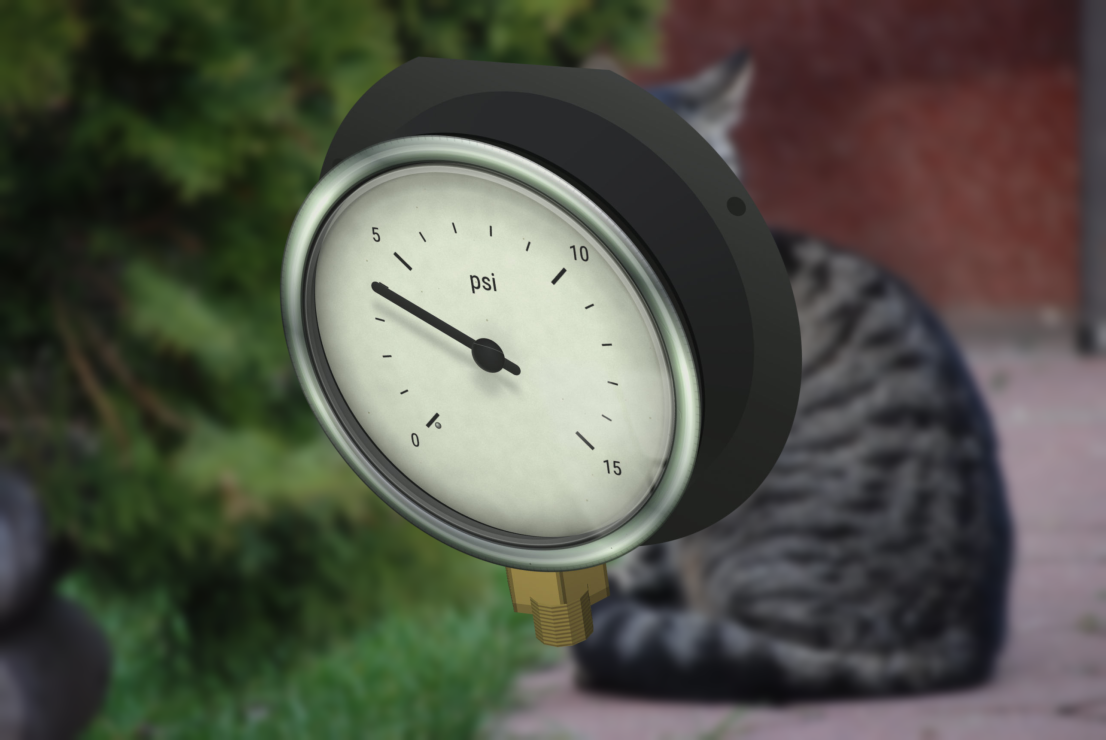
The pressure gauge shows 4psi
